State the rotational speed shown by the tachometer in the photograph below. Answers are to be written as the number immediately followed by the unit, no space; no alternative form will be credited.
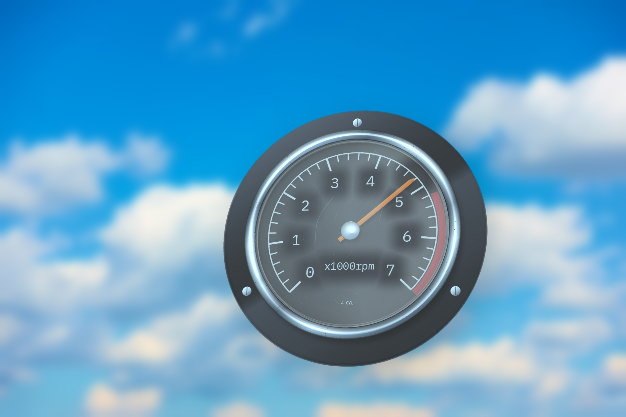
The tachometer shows 4800rpm
